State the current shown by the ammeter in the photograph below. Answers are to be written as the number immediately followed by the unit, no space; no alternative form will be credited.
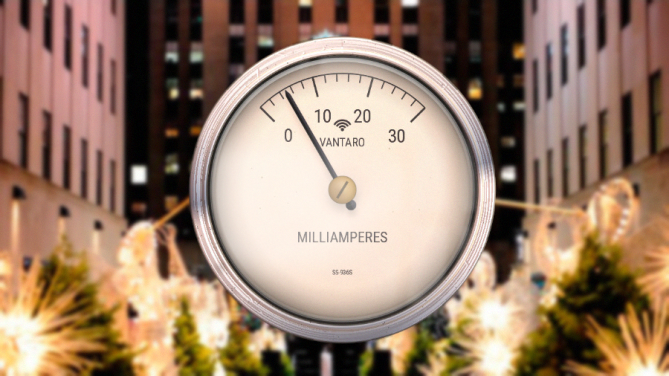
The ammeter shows 5mA
